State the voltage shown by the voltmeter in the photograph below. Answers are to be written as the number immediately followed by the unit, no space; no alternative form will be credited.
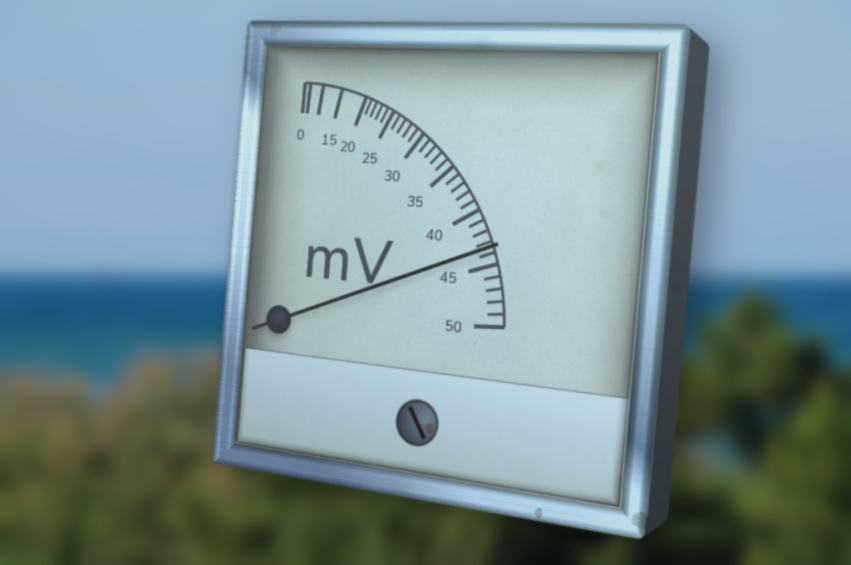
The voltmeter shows 43.5mV
